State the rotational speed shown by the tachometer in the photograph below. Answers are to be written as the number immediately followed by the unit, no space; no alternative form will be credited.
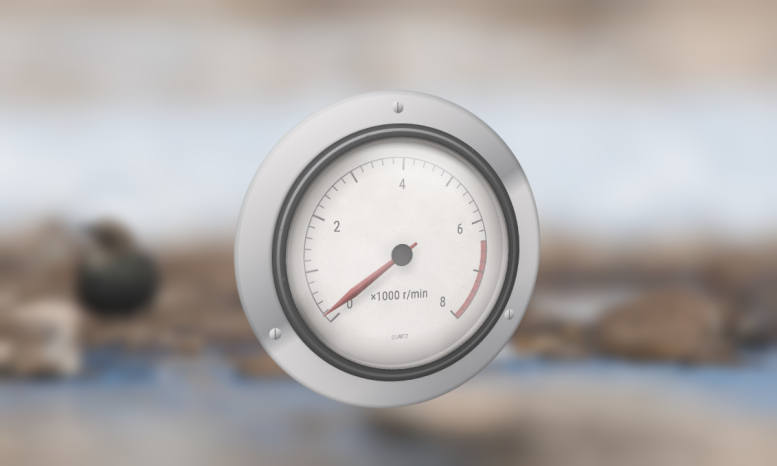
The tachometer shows 200rpm
